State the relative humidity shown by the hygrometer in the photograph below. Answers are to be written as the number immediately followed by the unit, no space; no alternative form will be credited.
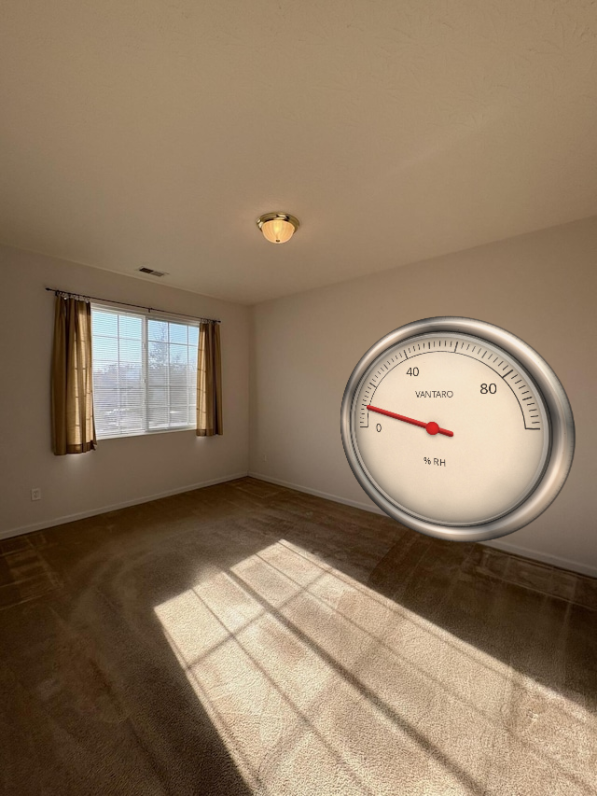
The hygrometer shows 10%
